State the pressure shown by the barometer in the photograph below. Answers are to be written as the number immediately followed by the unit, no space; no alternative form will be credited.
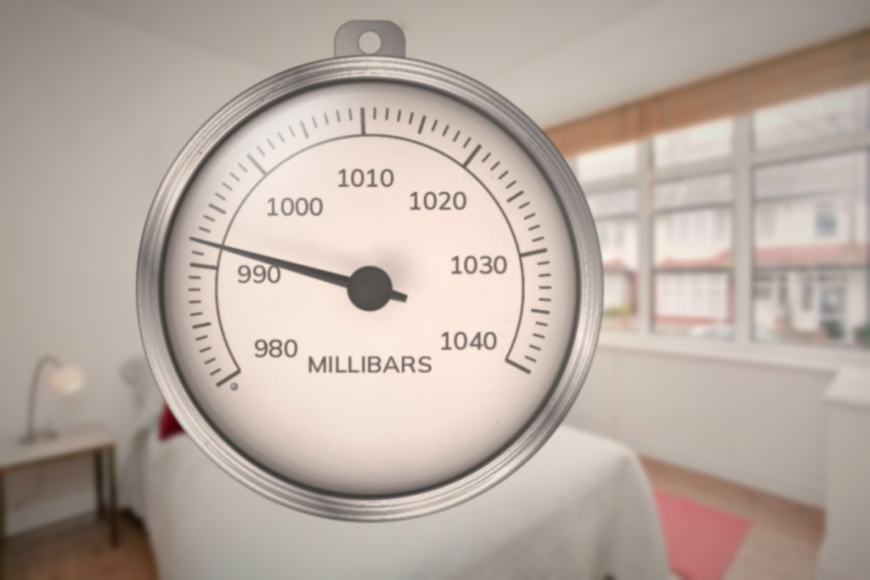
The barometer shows 992mbar
